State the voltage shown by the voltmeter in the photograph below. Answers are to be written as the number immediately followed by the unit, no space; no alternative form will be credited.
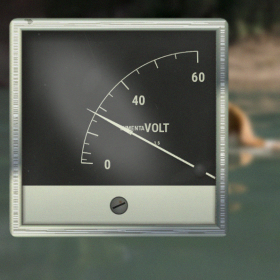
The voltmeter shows 27.5V
